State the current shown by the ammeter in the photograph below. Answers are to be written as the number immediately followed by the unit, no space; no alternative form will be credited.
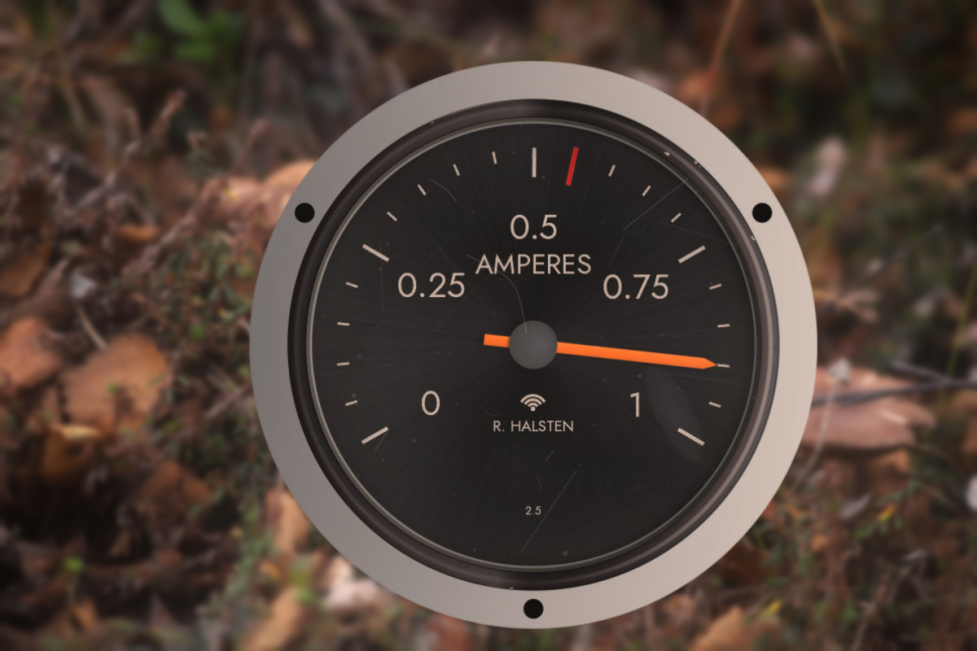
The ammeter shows 0.9A
